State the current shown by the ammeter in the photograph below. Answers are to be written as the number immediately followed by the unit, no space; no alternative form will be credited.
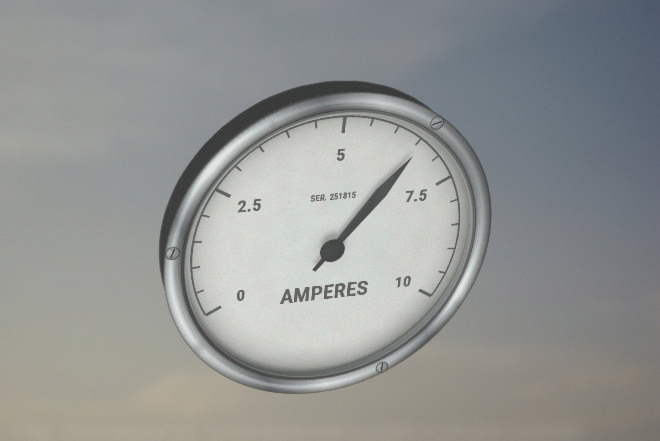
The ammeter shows 6.5A
